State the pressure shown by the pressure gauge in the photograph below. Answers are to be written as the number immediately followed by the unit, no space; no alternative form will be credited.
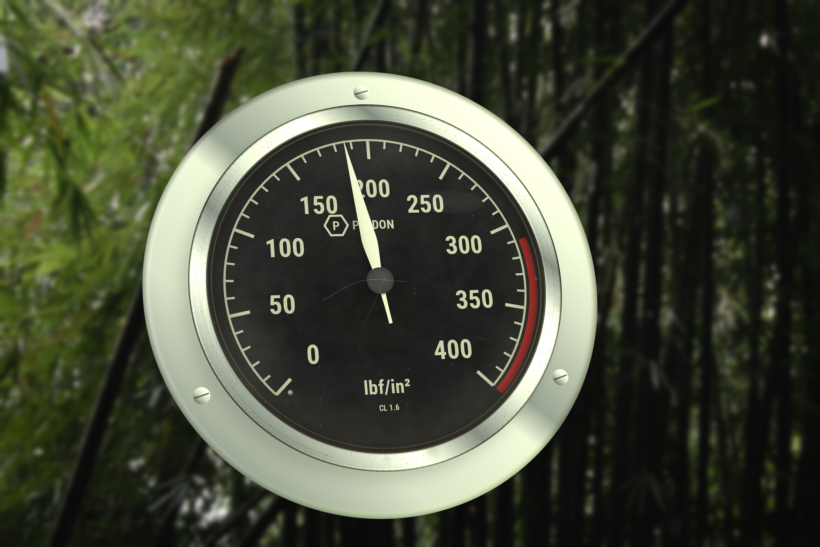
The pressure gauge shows 185psi
